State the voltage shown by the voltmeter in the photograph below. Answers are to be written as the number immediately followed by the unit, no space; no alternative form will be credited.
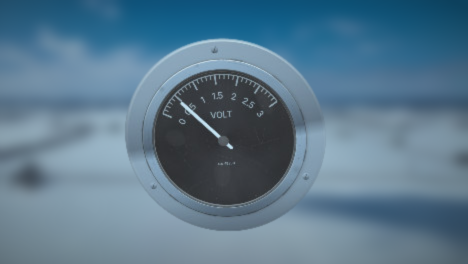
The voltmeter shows 0.5V
